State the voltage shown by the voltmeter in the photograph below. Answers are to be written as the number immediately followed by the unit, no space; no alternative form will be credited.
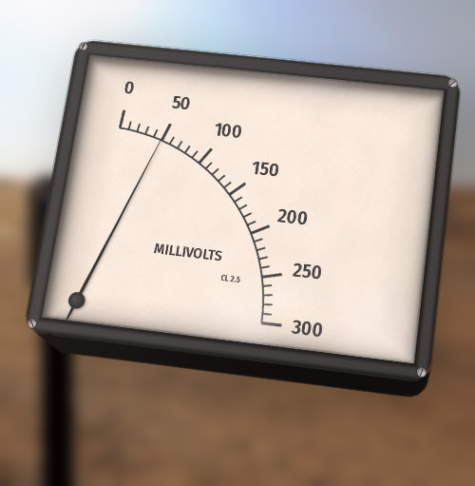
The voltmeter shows 50mV
